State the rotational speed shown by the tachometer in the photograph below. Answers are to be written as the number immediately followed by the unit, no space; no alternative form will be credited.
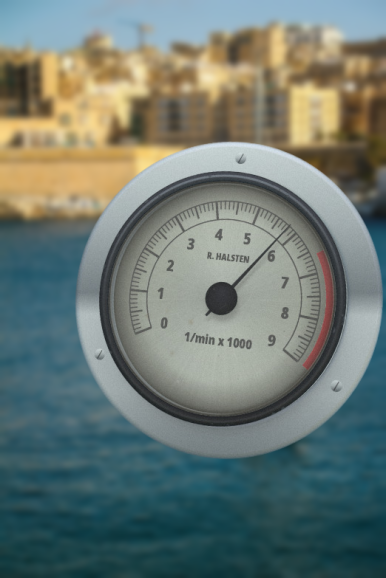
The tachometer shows 5800rpm
